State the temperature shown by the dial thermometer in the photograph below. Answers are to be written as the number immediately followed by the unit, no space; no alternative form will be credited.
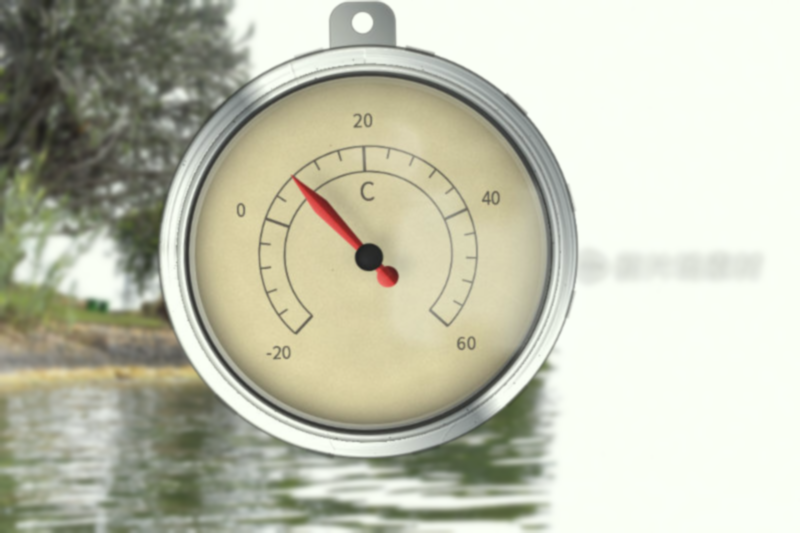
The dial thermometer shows 8°C
